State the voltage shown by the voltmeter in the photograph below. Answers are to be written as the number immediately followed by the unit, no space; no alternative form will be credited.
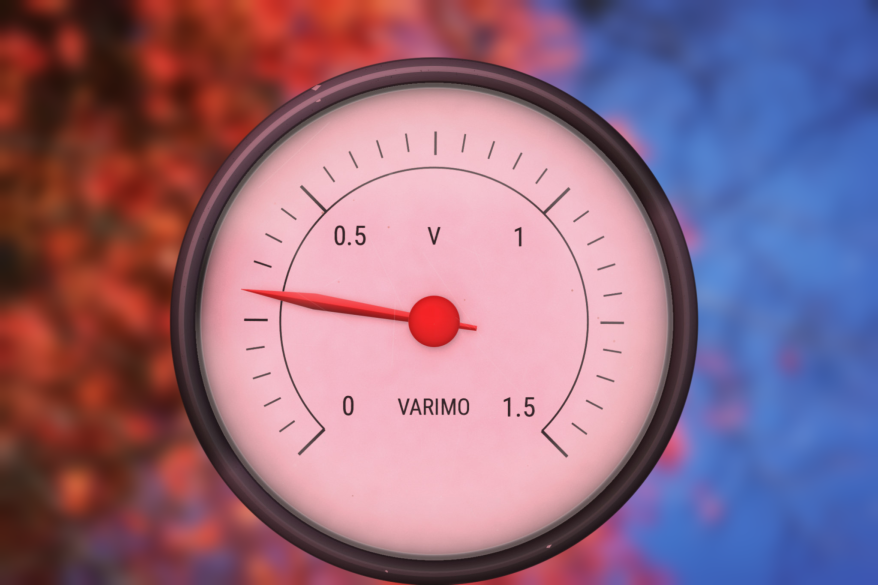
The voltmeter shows 0.3V
